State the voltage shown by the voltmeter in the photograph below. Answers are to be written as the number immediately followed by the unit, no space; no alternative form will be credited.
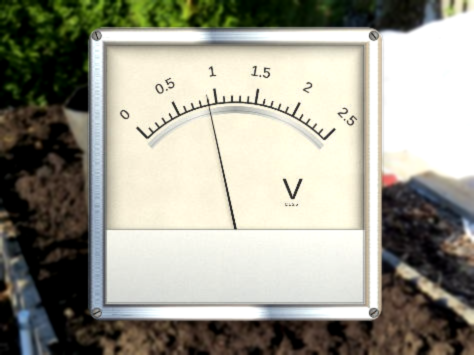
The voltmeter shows 0.9V
